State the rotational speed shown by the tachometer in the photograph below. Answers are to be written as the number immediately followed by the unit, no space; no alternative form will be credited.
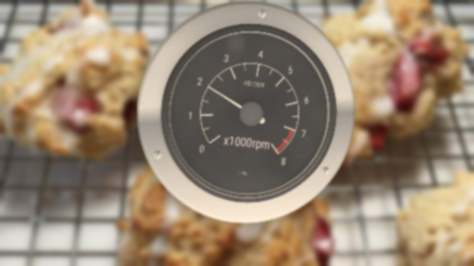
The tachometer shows 2000rpm
